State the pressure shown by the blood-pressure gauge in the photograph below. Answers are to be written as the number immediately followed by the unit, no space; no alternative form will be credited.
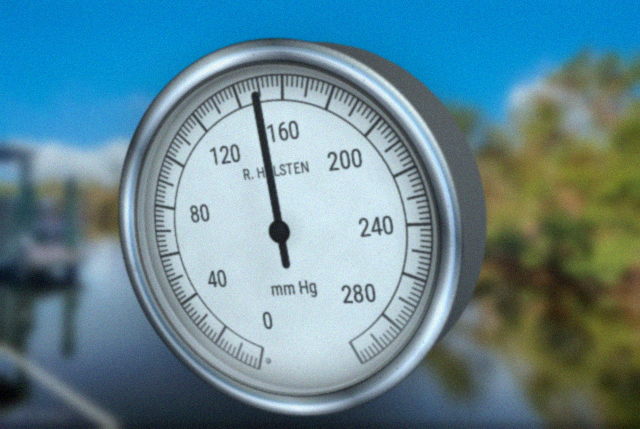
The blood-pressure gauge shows 150mmHg
